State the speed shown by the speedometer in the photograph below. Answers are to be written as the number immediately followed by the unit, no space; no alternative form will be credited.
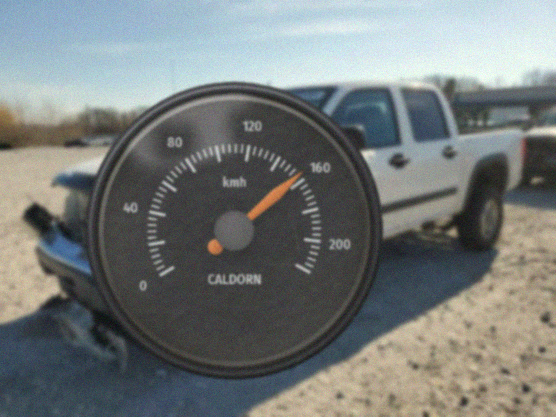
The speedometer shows 156km/h
